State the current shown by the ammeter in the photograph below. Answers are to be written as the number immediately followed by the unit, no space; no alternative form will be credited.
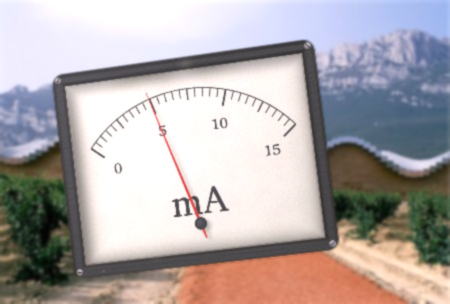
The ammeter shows 5mA
